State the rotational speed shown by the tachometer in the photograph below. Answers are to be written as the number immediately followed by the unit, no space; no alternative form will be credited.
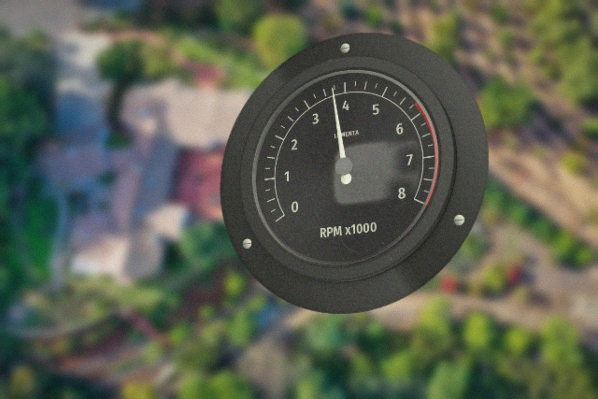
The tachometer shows 3750rpm
